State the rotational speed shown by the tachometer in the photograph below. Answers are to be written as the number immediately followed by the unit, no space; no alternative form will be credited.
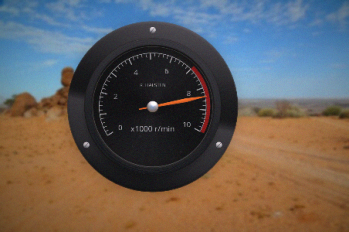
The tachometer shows 8400rpm
